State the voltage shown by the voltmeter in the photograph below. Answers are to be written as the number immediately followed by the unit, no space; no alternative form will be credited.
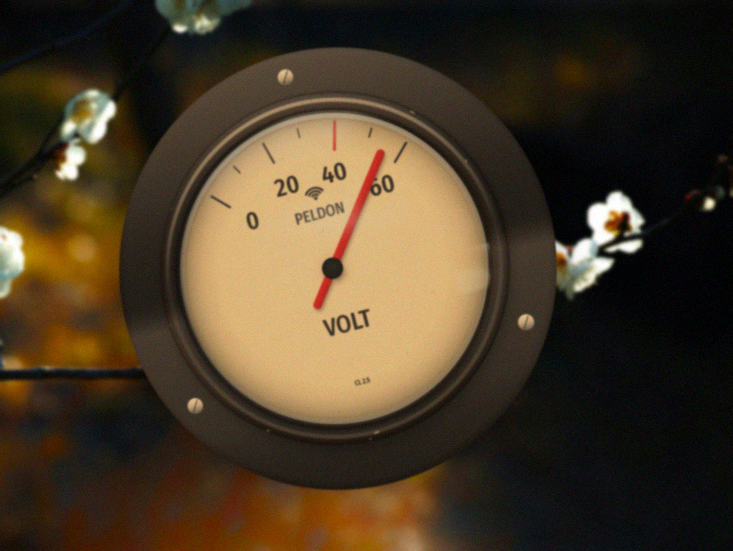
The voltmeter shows 55V
